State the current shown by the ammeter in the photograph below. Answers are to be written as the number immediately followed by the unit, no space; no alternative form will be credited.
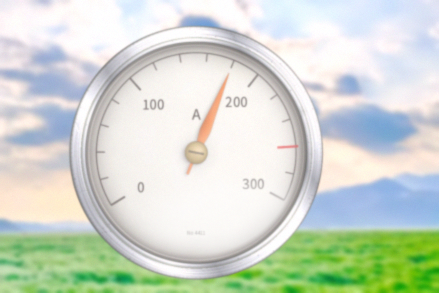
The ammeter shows 180A
